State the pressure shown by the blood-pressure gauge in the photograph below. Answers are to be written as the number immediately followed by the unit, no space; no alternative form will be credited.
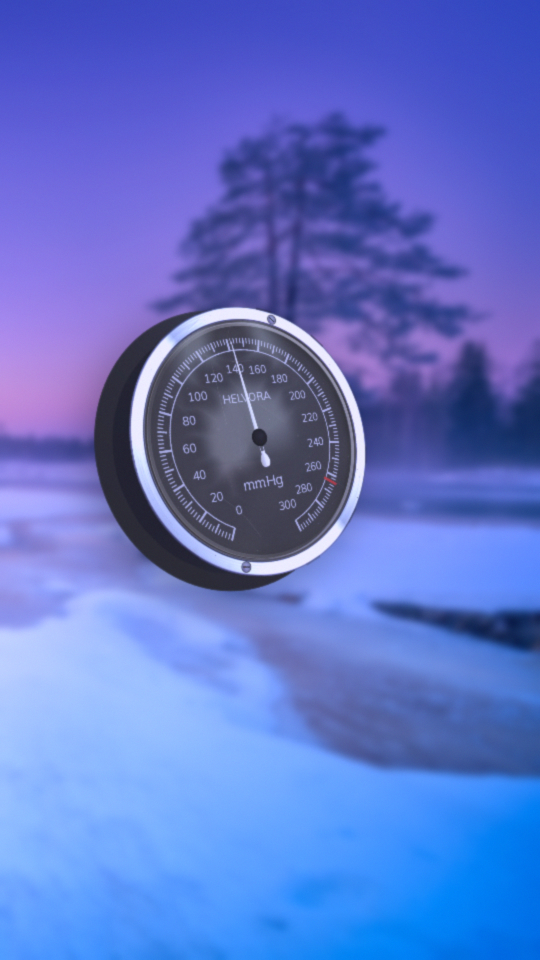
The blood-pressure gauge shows 140mmHg
